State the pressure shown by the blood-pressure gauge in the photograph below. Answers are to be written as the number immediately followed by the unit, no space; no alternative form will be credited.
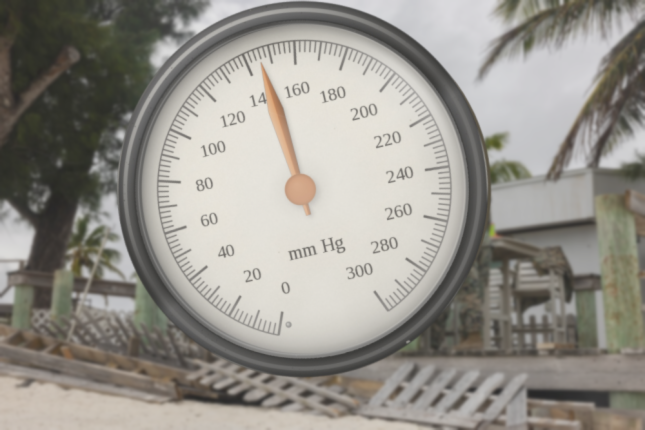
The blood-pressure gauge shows 146mmHg
